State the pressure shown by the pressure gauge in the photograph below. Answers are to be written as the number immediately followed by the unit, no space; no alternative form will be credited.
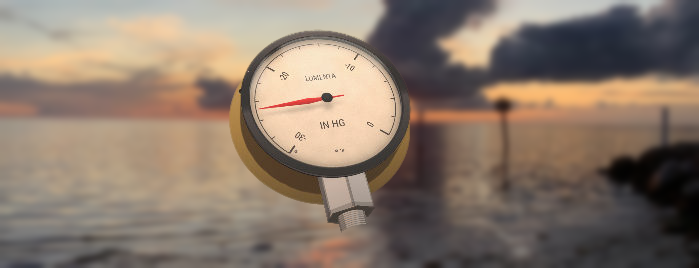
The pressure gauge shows -25inHg
